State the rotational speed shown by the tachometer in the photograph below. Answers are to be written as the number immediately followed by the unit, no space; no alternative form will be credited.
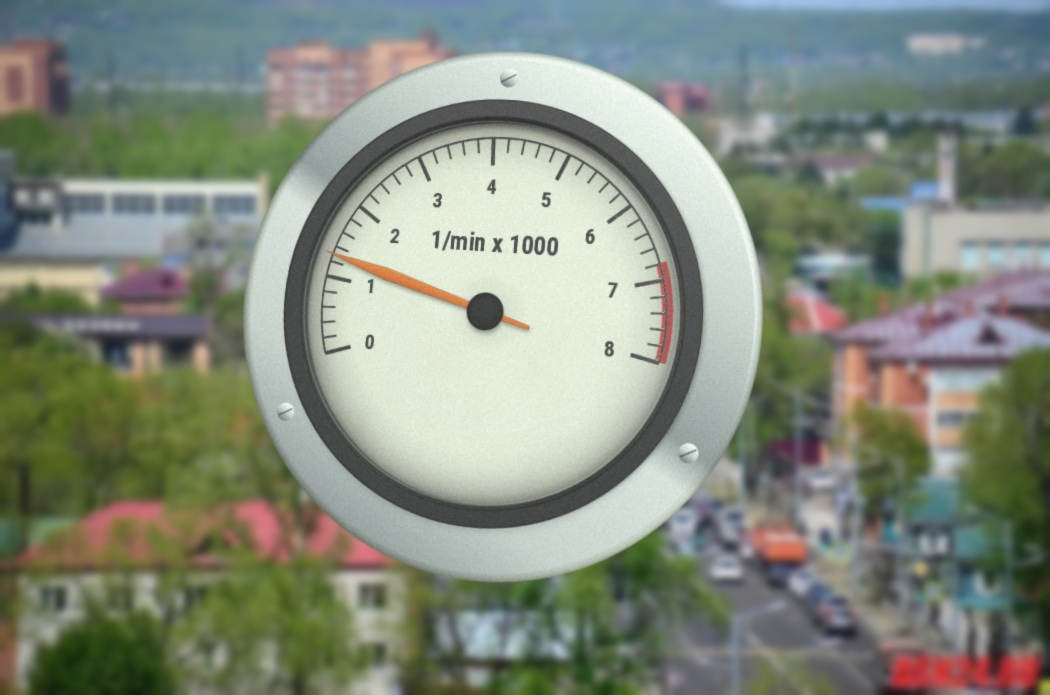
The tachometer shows 1300rpm
